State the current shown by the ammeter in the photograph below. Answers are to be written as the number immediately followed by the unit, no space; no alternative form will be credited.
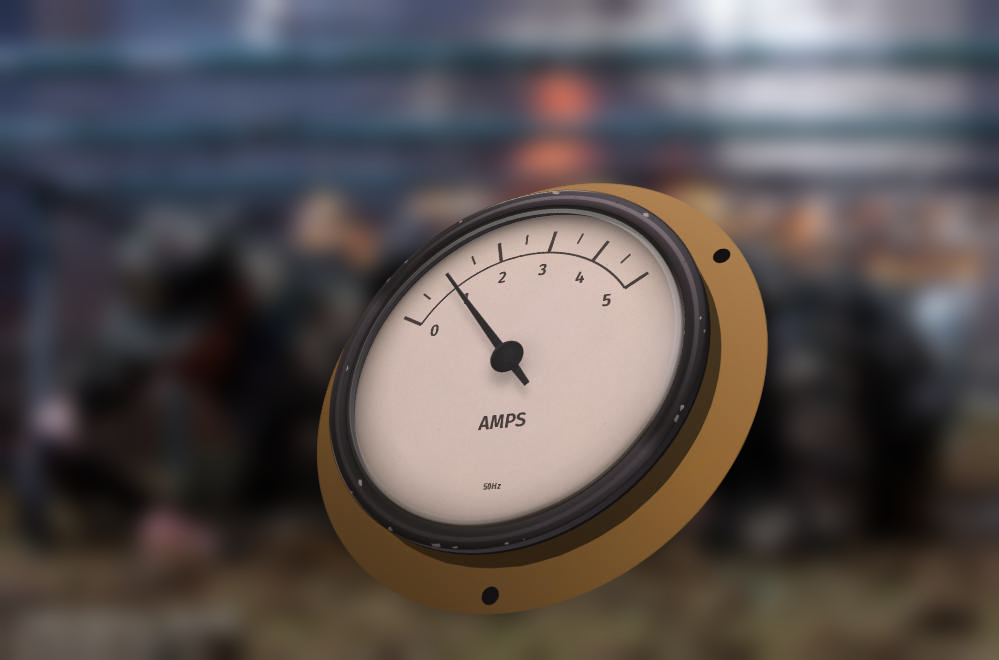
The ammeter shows 1A
